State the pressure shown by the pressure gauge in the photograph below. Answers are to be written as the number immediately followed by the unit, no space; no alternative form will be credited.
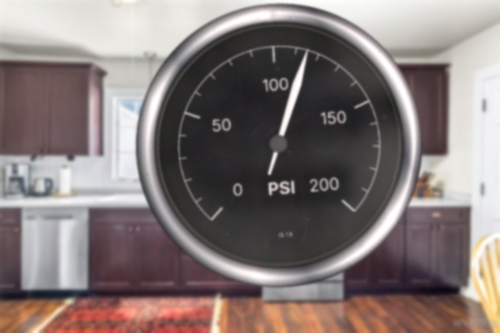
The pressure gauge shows 115psi
